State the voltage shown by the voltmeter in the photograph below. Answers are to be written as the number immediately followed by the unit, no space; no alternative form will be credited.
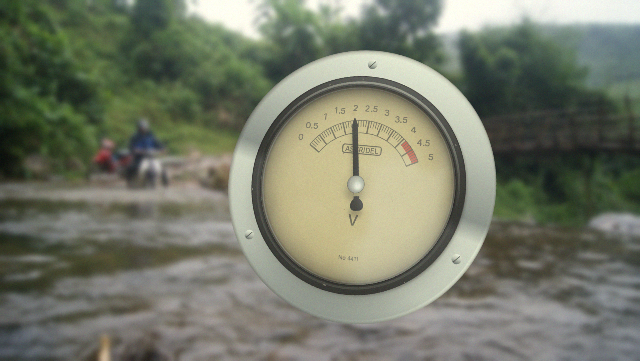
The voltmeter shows 2V
